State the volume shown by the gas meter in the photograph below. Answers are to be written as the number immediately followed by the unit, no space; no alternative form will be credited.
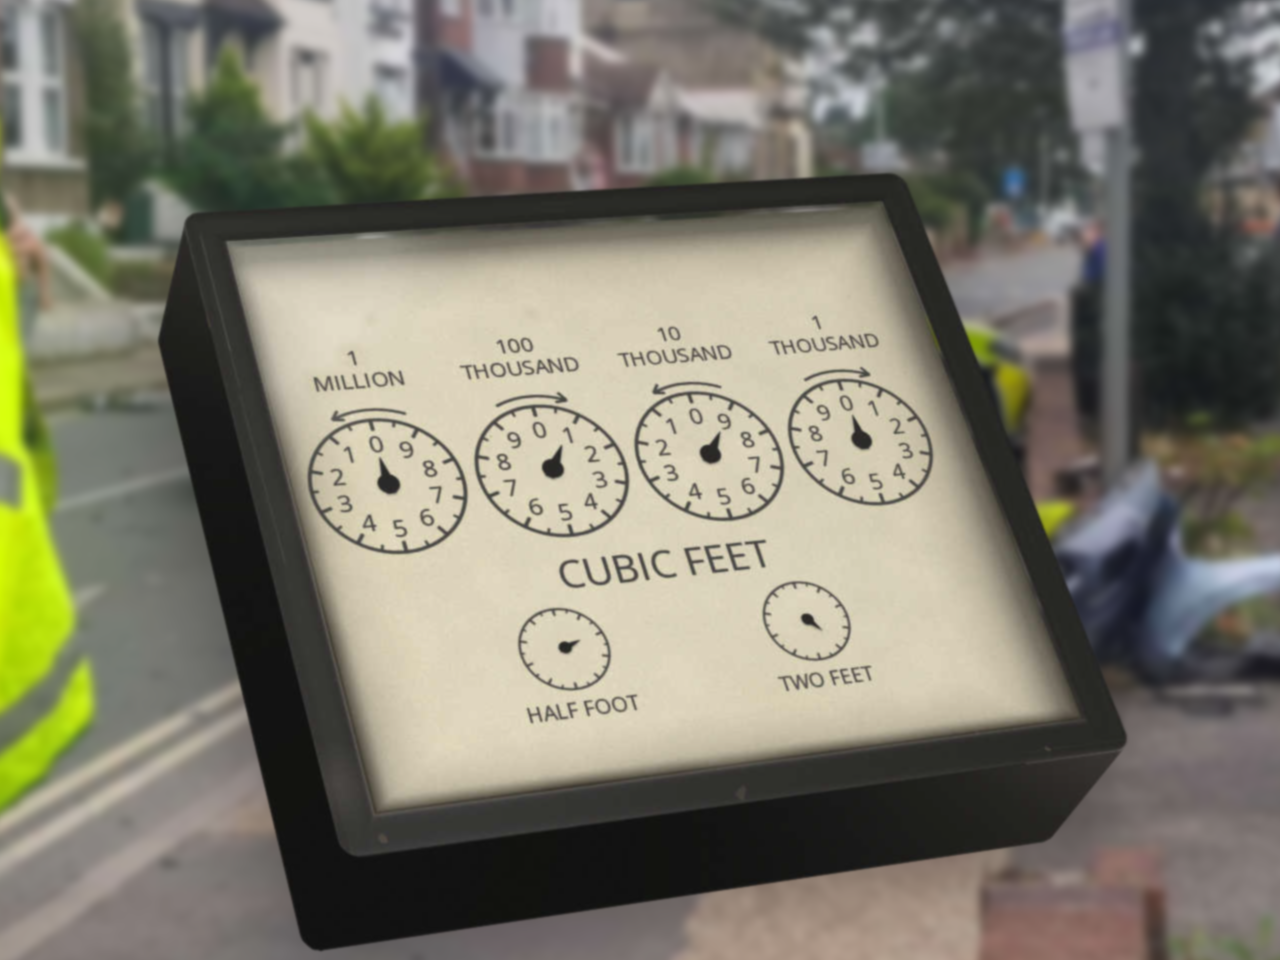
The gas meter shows 9000ft³
